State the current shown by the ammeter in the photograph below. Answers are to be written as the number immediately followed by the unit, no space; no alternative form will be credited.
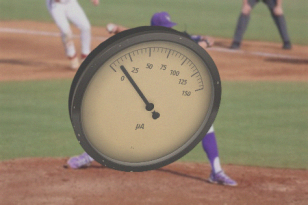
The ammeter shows 10µA
